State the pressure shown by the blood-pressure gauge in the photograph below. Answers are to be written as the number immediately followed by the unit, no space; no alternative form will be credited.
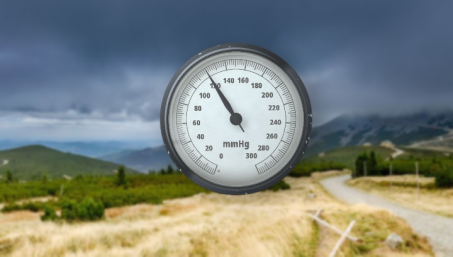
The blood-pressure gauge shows 120mmHg
